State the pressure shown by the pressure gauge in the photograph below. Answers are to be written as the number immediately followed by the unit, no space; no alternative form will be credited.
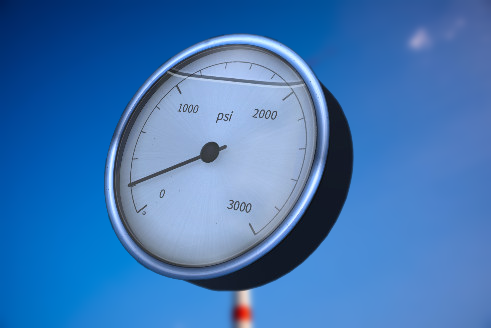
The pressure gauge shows 200psi
